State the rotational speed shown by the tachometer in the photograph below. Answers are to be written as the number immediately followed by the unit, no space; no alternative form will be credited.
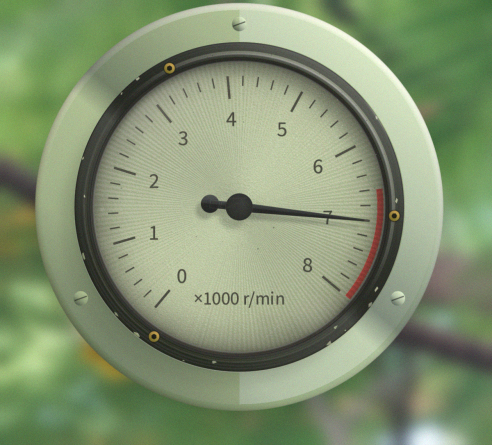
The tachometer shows 7000rpm
